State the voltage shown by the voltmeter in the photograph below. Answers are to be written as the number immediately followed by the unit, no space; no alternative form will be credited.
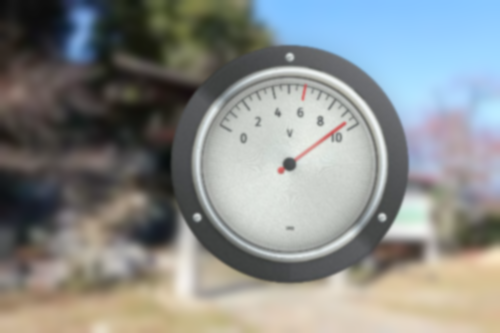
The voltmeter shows 9.5V
